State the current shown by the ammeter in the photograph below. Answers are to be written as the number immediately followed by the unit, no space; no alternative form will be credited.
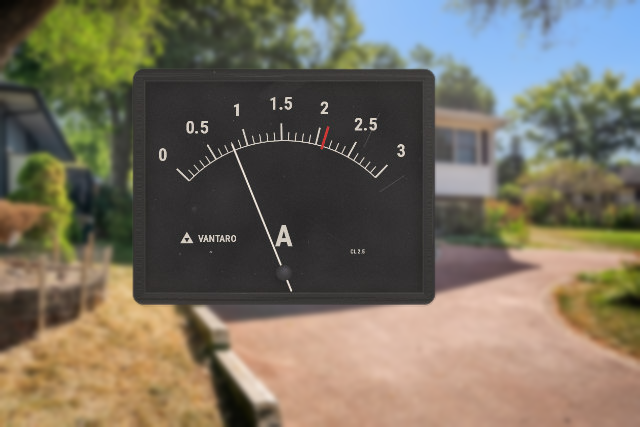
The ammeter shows 0.8A
